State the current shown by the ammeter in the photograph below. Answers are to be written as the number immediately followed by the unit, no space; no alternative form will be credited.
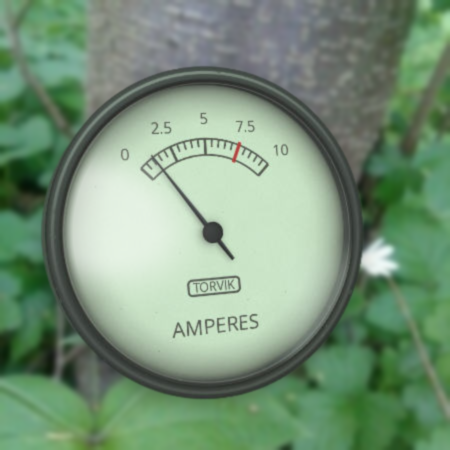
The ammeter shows 1A
